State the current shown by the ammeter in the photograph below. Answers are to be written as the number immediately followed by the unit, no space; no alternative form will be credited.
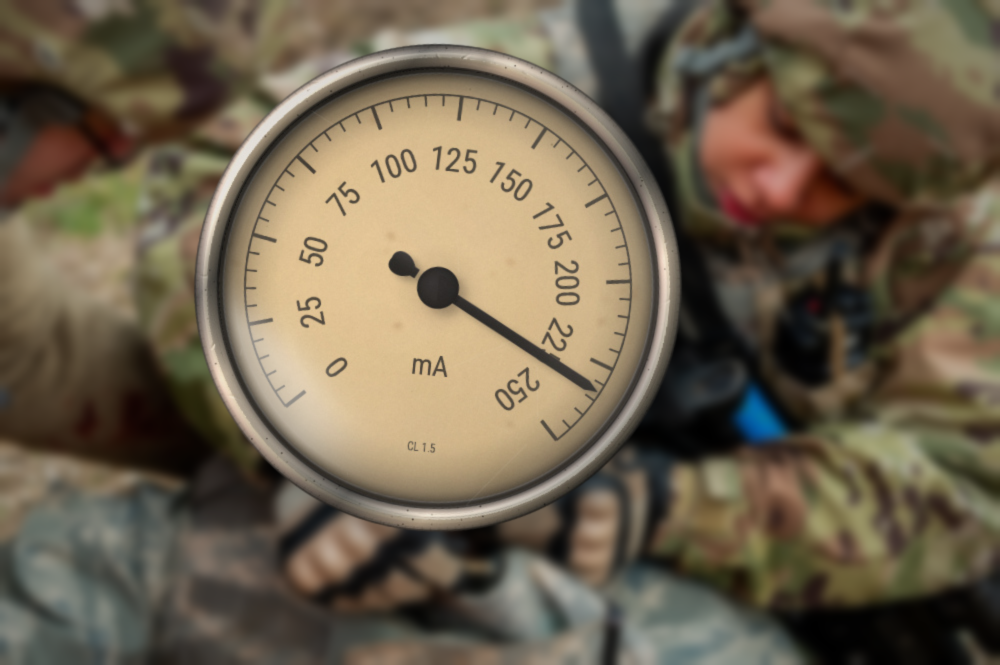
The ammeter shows 232.5mA
